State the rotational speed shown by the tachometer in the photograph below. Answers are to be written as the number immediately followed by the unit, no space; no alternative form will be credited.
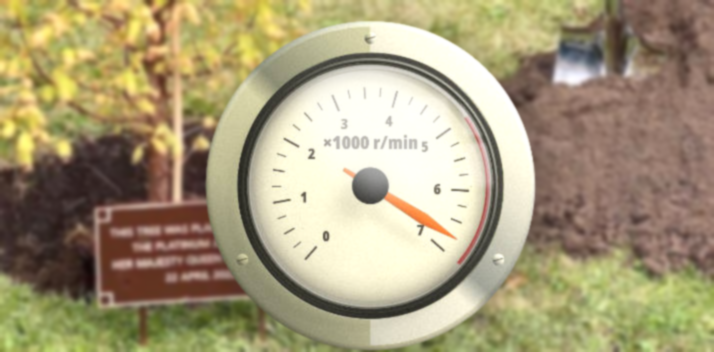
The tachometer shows 6750rpm
